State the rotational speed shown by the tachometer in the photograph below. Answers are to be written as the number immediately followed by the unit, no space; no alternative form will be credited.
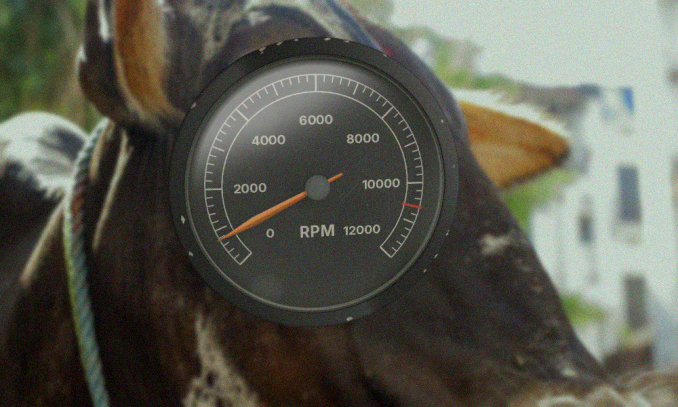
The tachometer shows 800rpm
